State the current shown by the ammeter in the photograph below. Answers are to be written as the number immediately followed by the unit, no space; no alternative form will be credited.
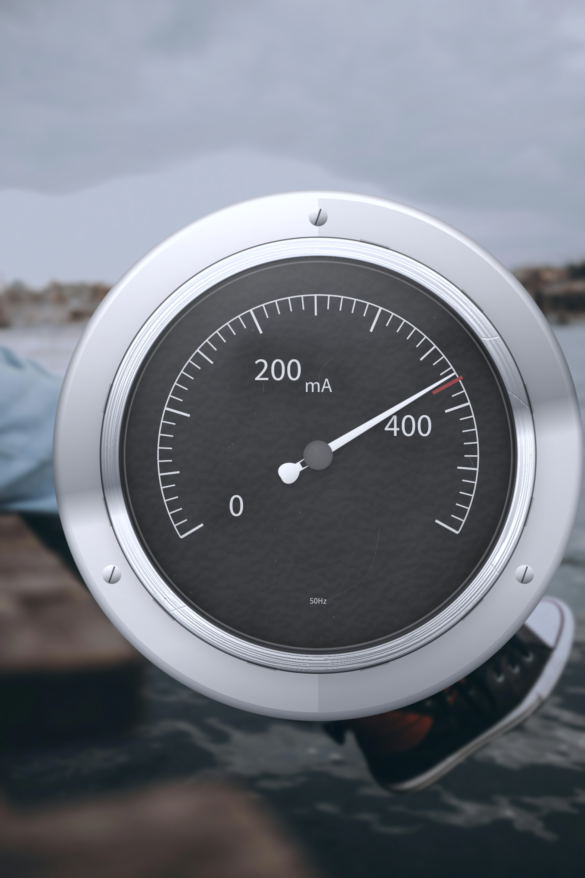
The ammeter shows 375mA
